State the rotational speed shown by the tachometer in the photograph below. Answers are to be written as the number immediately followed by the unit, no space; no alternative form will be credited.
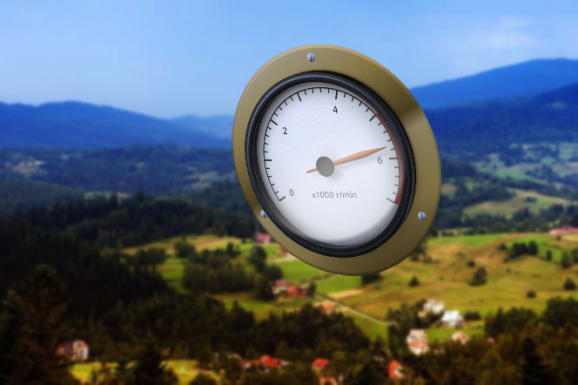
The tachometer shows 5700rpm
